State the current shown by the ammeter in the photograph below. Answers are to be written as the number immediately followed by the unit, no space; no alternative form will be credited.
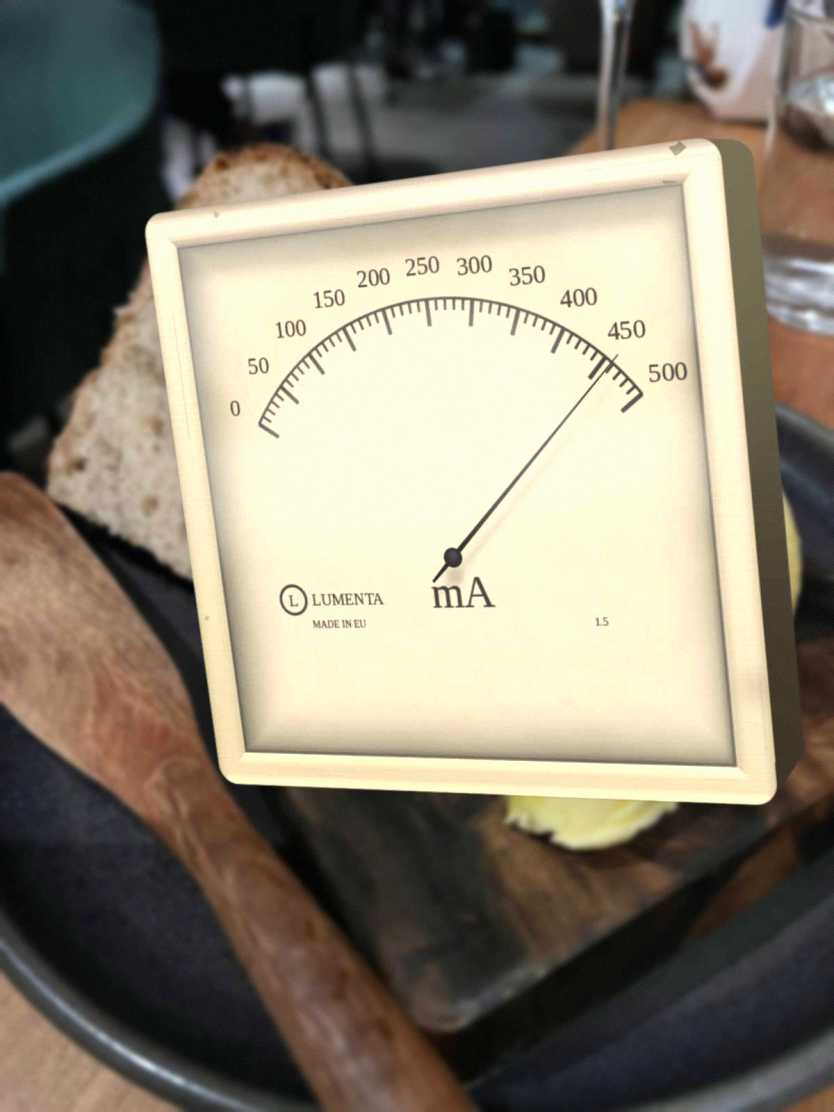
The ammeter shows 460mA
